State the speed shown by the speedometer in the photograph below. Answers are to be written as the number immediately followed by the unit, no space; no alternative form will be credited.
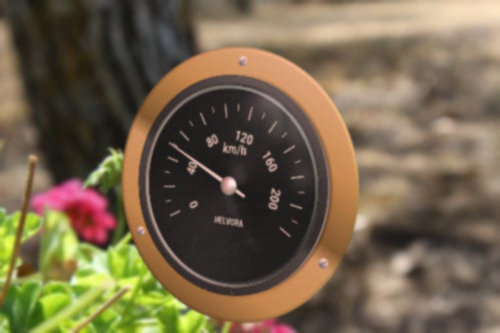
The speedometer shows 50km/h
